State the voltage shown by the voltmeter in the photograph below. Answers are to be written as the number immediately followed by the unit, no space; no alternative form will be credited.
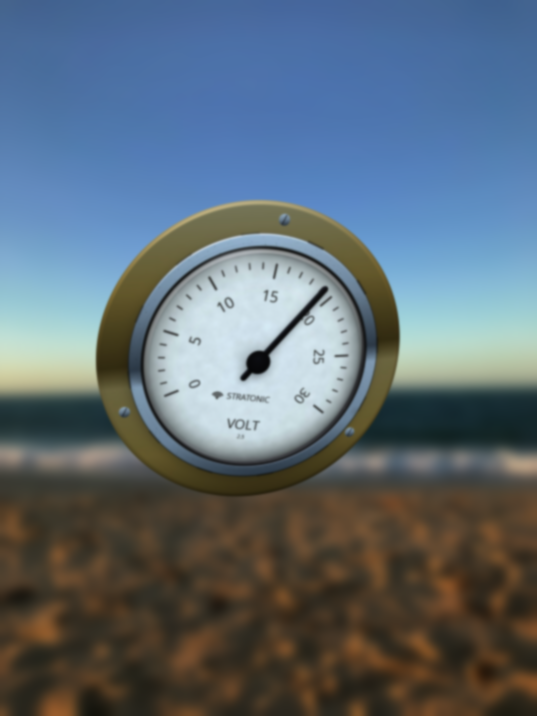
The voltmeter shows 19V
